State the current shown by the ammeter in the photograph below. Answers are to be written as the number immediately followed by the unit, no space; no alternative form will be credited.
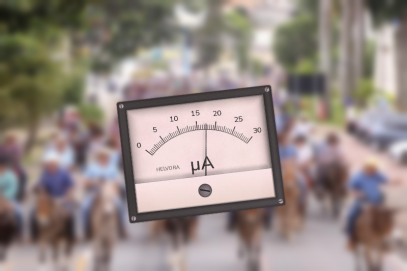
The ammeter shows 17.5µA
